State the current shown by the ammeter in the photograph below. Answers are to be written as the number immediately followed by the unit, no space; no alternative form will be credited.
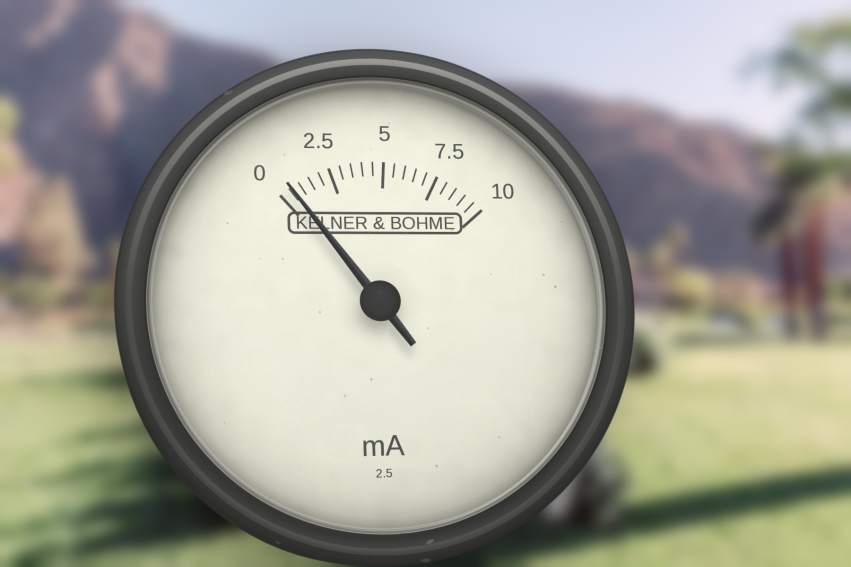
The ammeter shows 0.5mA
